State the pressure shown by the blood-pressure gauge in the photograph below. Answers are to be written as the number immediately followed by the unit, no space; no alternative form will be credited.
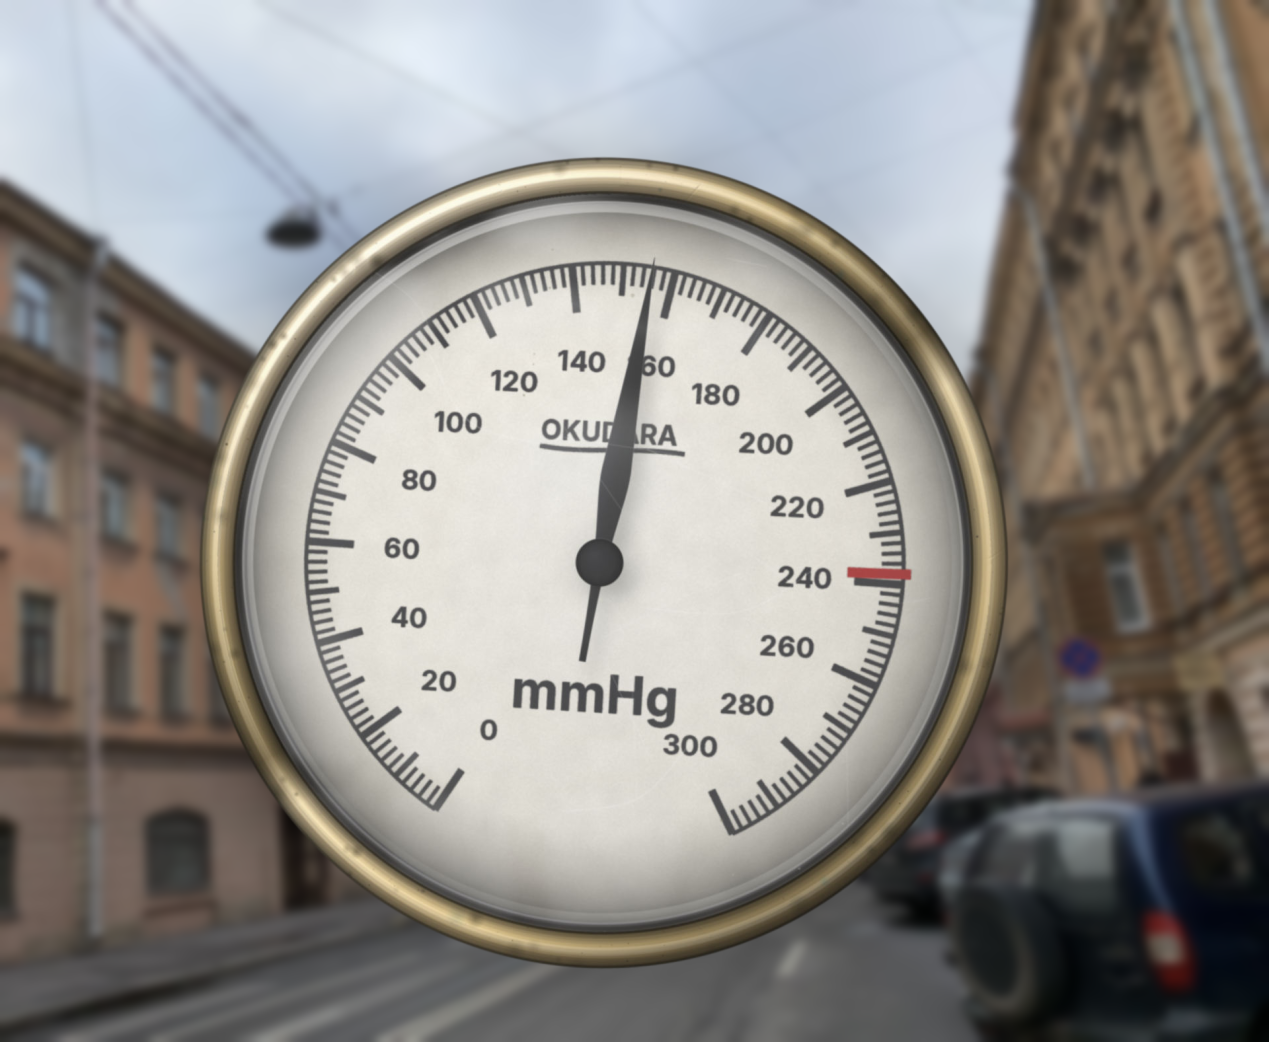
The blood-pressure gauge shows 156mmHg
